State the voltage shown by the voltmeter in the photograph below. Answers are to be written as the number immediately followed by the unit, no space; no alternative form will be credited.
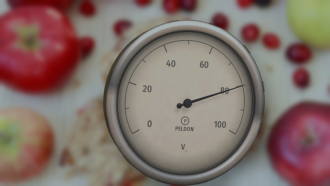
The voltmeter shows 80V
